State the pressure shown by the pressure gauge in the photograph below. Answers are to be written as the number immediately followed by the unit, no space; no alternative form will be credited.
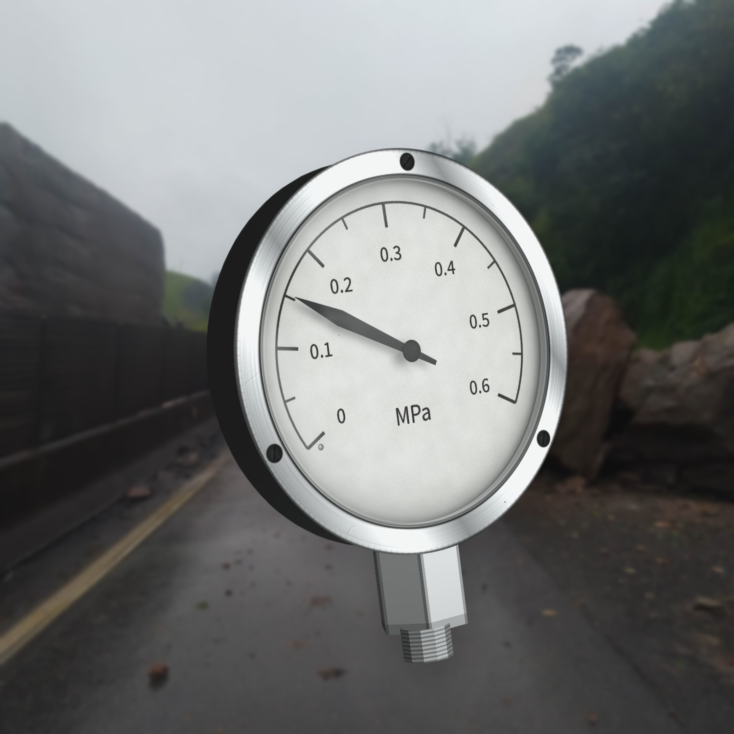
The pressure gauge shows 0.15MPa
